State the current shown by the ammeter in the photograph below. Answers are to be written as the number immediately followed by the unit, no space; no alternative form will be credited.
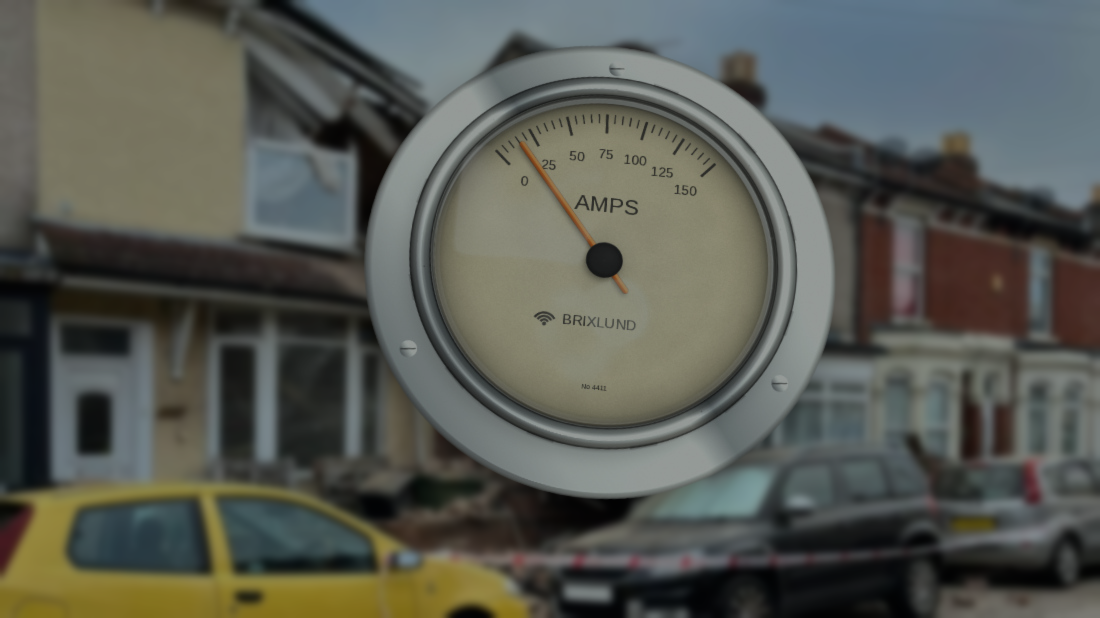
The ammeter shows 15A
